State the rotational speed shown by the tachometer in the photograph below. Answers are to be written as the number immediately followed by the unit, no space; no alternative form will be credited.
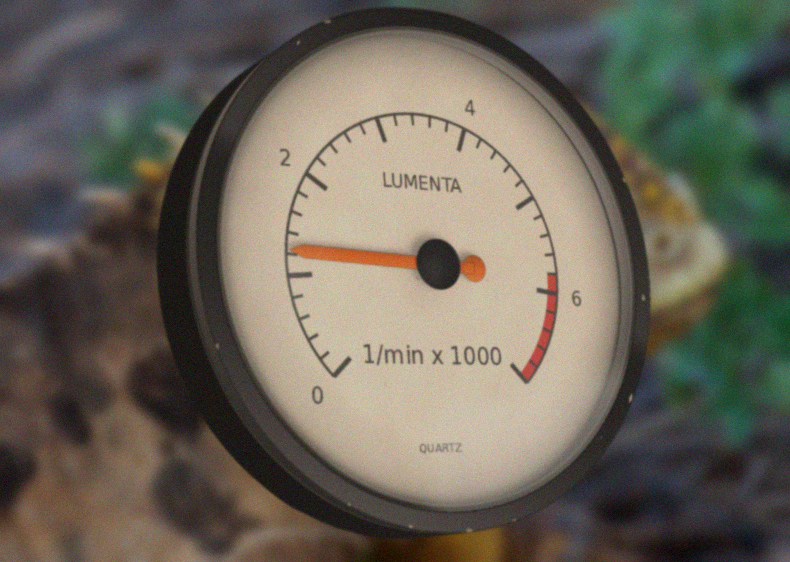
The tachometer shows 1200rpm
